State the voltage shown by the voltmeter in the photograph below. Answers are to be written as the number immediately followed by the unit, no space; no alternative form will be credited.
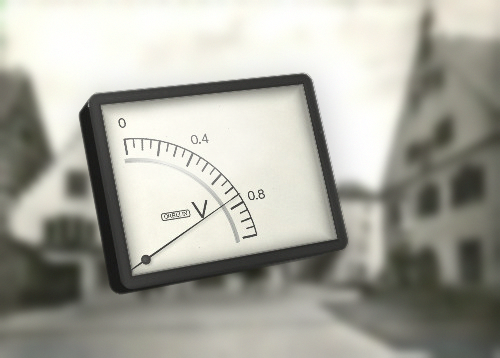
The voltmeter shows 0.75V
